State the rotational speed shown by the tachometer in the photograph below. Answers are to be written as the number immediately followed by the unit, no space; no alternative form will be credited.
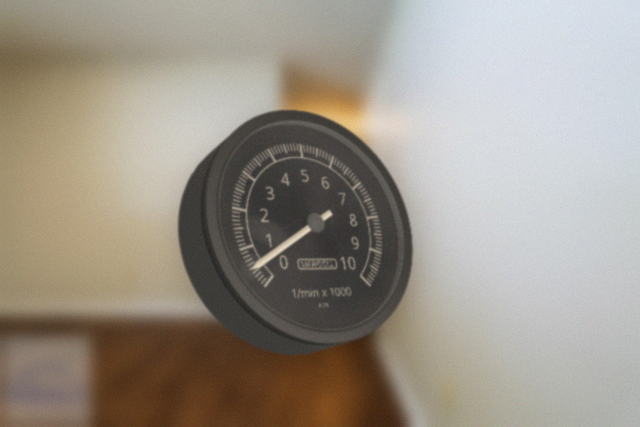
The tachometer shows 500rpm
